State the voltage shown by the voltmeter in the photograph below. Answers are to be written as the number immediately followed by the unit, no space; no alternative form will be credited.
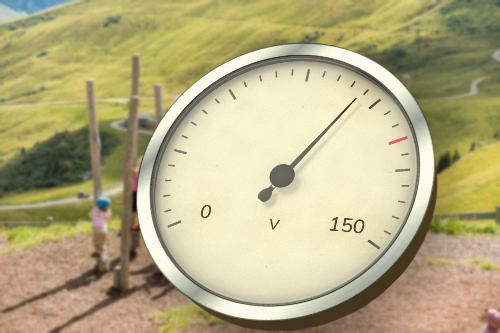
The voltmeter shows 95V
